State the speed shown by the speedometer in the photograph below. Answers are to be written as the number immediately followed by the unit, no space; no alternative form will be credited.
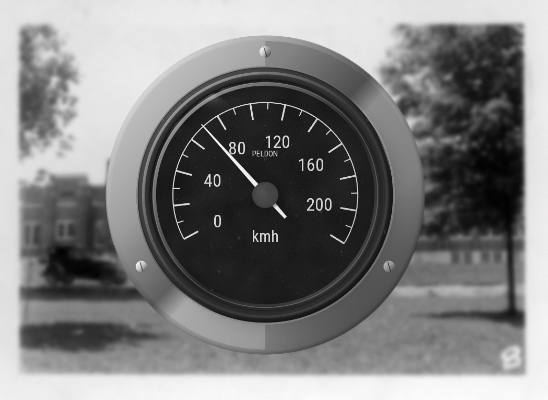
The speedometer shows 70km/h
